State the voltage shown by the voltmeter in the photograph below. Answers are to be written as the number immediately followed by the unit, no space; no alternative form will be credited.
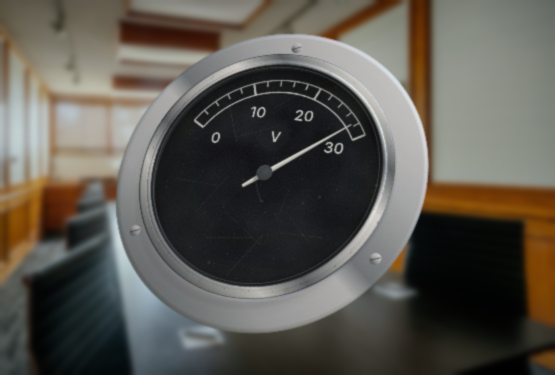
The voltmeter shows 28V
